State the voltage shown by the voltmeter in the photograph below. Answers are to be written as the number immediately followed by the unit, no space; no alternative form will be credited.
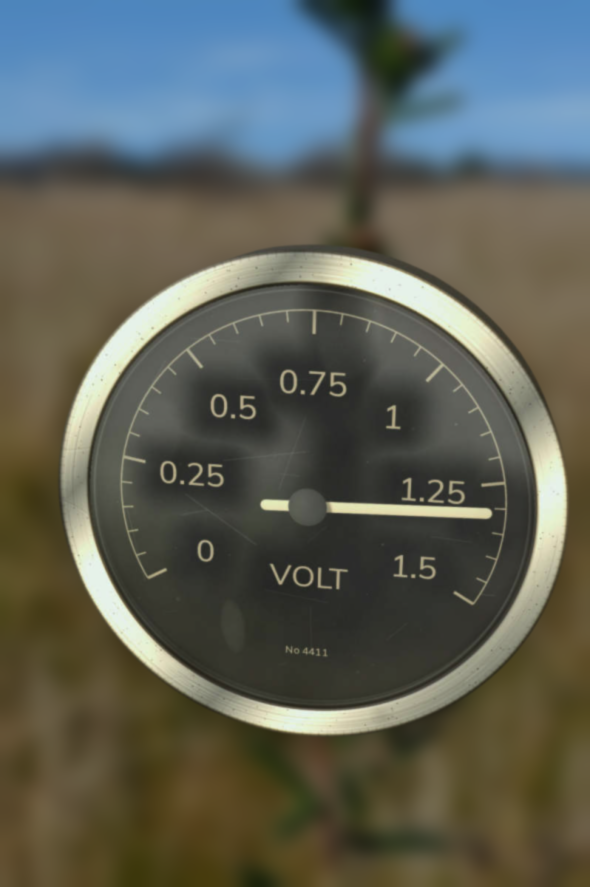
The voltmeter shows 1.3V
